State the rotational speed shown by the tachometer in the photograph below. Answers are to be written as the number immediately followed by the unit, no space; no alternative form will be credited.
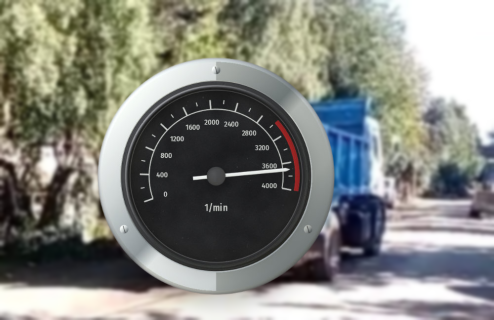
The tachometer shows 3700rpm
